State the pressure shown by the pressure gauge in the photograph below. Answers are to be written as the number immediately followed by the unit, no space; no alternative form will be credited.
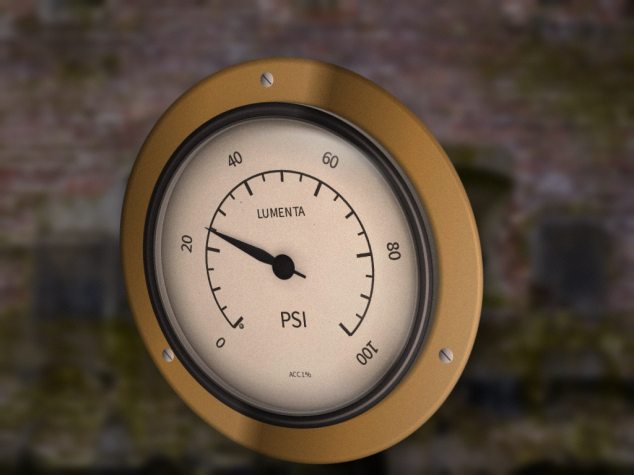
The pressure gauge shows 25psi
